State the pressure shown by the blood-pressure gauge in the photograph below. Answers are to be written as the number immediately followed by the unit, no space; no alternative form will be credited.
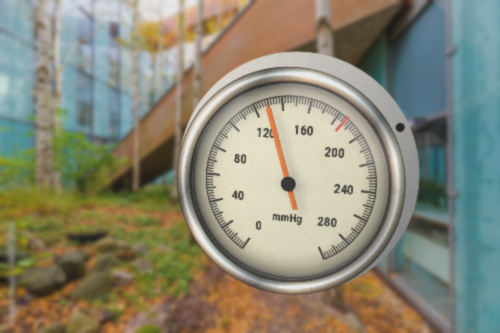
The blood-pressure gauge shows 130mmHg
